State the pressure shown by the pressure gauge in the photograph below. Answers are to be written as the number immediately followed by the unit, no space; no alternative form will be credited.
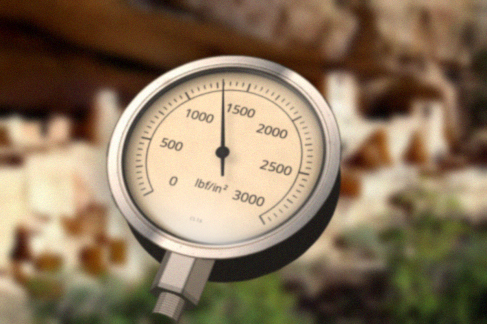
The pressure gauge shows 1300psi
